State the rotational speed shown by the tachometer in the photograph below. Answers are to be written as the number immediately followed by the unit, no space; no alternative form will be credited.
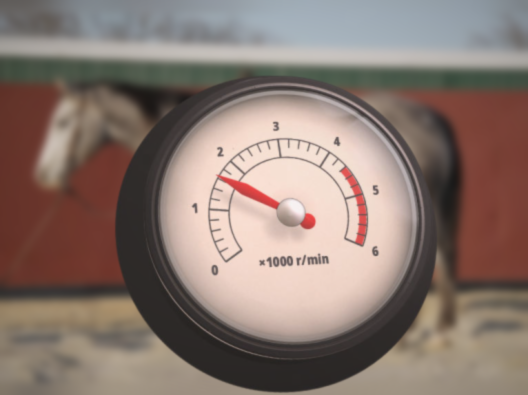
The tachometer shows 1600rpm
